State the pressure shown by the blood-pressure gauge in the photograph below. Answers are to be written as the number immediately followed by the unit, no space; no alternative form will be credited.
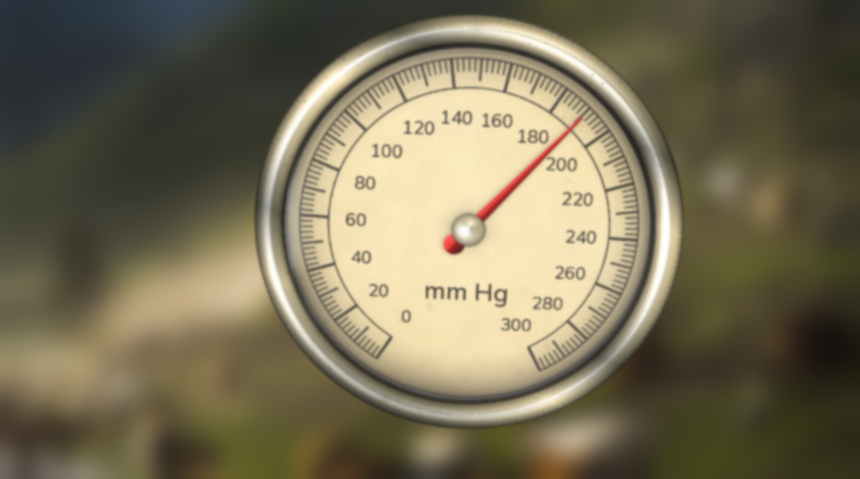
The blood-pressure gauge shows 190mmHg
